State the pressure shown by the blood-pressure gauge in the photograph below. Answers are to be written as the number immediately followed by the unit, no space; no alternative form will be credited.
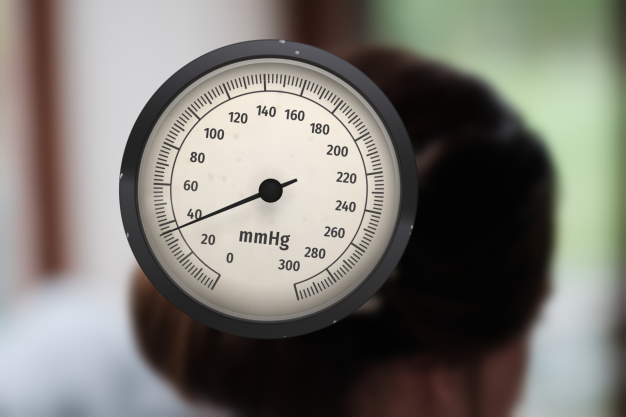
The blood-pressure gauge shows 36mmHg
